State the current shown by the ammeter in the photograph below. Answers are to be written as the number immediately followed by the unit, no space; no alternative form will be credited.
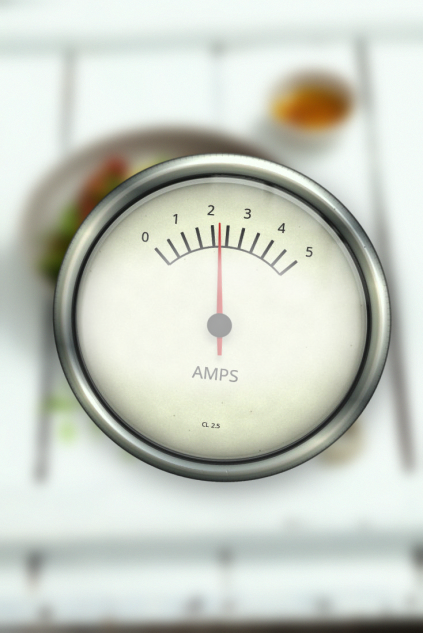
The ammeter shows 2.25A
